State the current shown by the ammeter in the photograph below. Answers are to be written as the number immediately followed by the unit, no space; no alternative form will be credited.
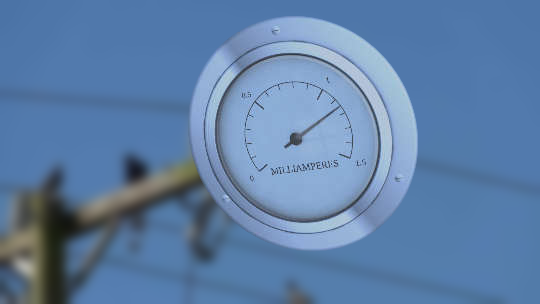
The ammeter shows 1.15mA
